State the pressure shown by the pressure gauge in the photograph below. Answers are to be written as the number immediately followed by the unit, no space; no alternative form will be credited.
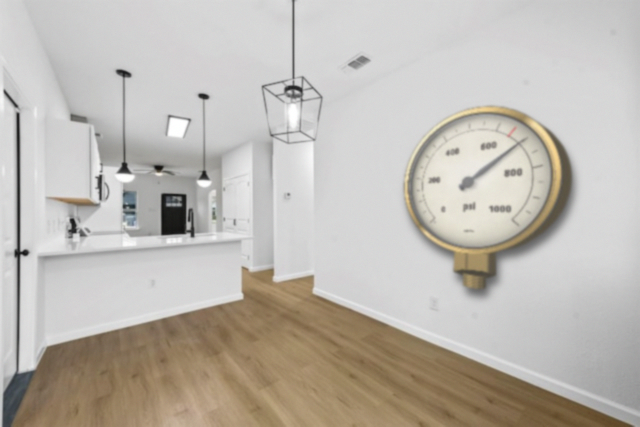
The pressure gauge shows 700psi
